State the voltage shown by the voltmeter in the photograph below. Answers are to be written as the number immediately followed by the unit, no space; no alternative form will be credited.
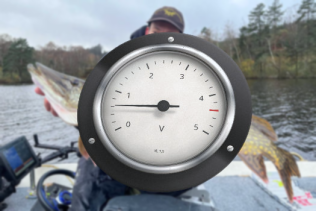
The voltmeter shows 0.6V
